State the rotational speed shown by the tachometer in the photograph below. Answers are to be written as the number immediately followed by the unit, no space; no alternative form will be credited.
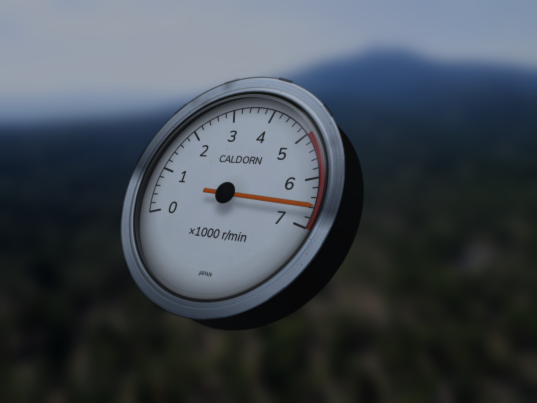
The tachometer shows 6600rpm
